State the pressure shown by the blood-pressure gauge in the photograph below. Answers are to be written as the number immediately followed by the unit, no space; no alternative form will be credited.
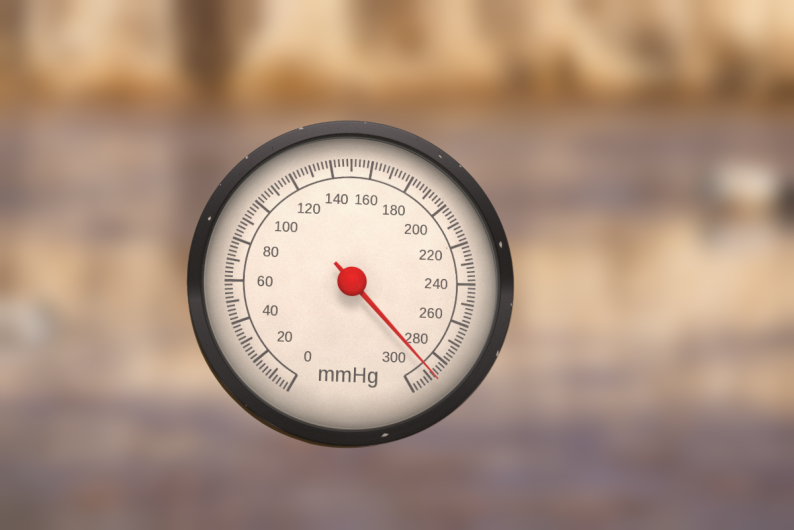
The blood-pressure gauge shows 288mmHg
